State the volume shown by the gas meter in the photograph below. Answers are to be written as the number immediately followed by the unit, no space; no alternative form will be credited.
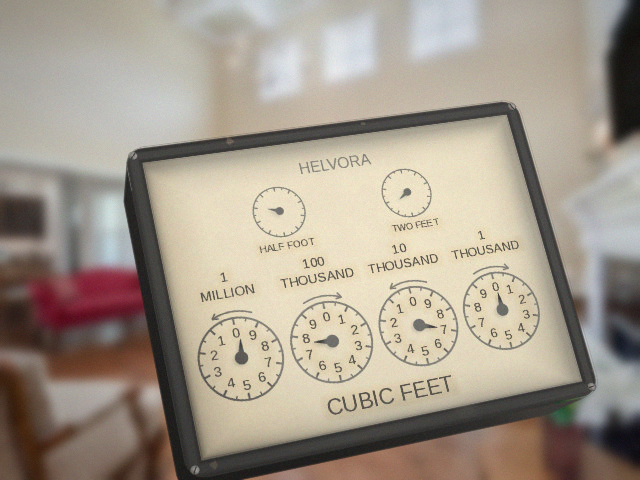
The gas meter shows 977000ft³
